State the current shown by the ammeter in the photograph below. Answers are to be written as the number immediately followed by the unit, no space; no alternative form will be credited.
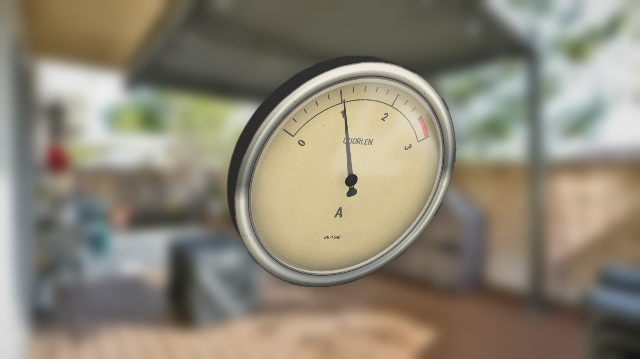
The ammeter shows 1A
